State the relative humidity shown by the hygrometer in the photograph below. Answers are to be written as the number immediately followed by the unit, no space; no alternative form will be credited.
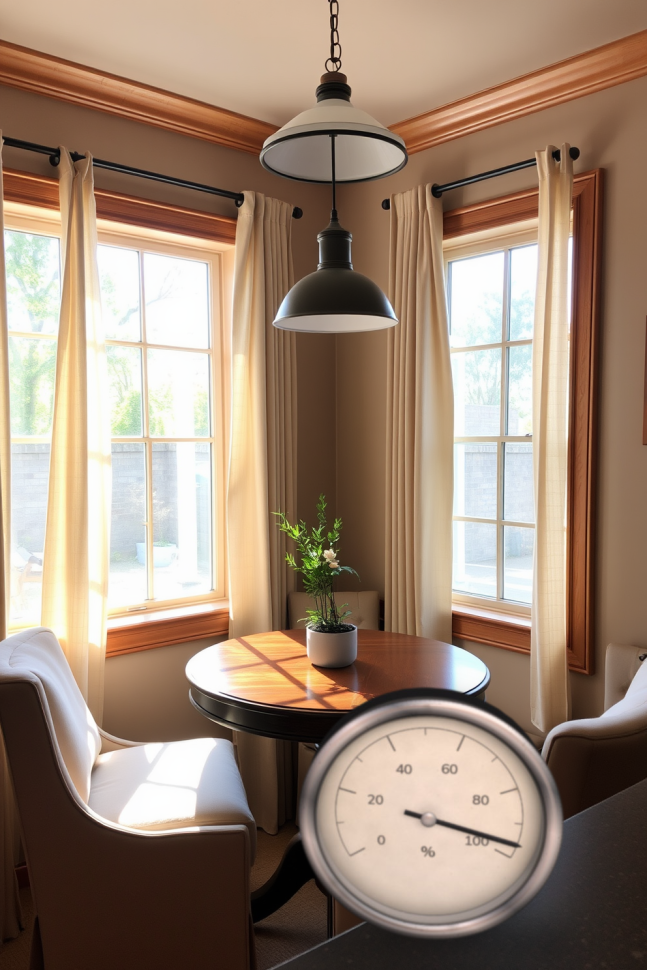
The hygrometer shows 95%
